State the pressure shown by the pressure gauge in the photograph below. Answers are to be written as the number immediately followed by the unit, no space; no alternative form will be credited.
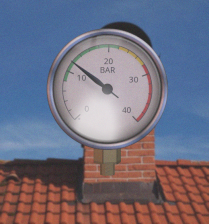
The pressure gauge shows 12bar
